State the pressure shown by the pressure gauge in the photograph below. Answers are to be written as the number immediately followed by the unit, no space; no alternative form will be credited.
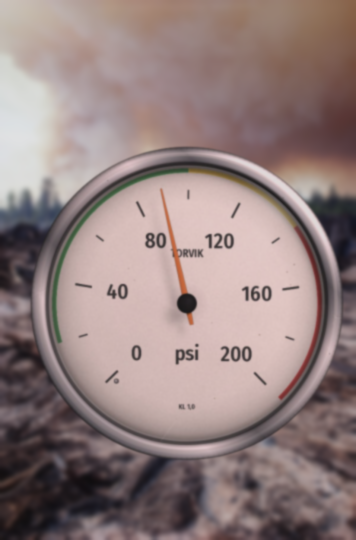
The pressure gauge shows 90psi
